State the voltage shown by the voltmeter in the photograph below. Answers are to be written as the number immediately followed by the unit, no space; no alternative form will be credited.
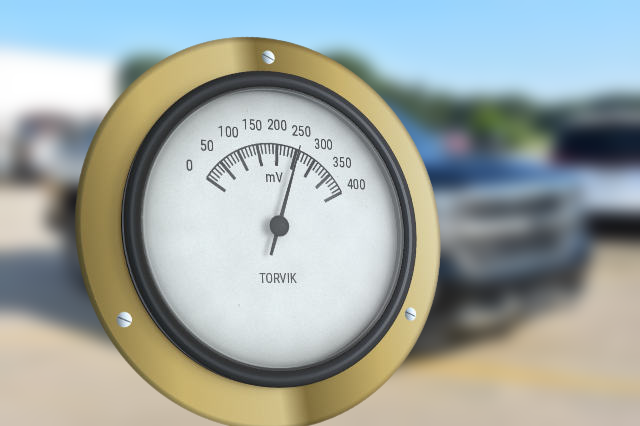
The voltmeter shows 250mV
